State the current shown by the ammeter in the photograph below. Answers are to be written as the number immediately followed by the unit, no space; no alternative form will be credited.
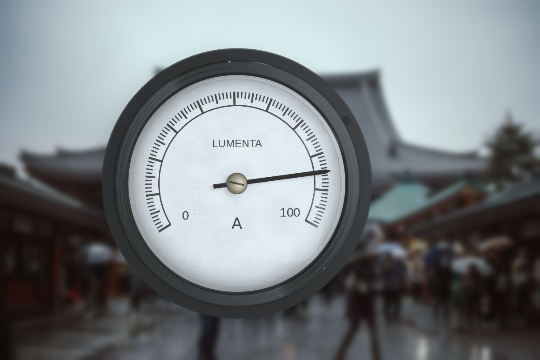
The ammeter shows 85A
